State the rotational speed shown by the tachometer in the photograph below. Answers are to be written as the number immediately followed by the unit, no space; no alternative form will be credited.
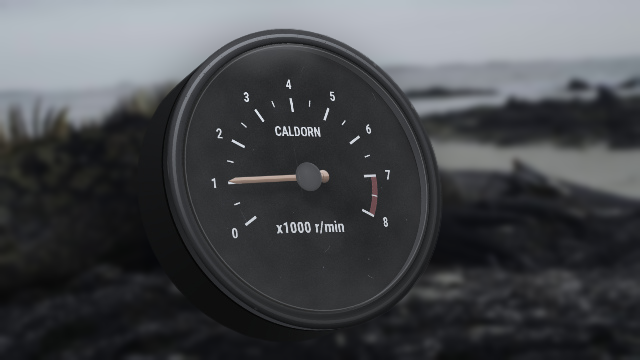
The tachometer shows 1000rpm
